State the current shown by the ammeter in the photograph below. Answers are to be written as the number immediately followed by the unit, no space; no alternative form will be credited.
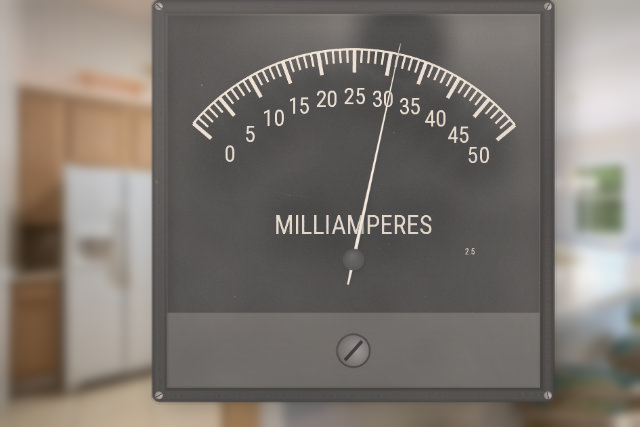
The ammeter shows 31mA
